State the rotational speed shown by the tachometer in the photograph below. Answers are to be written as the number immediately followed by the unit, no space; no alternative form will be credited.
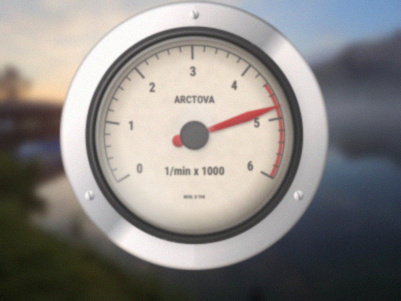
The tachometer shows 4800rpm
